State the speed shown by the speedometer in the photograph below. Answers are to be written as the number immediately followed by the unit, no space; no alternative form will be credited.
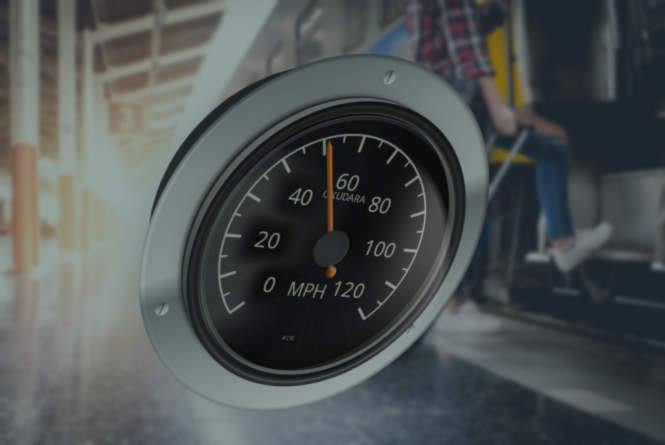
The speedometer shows 50mph
